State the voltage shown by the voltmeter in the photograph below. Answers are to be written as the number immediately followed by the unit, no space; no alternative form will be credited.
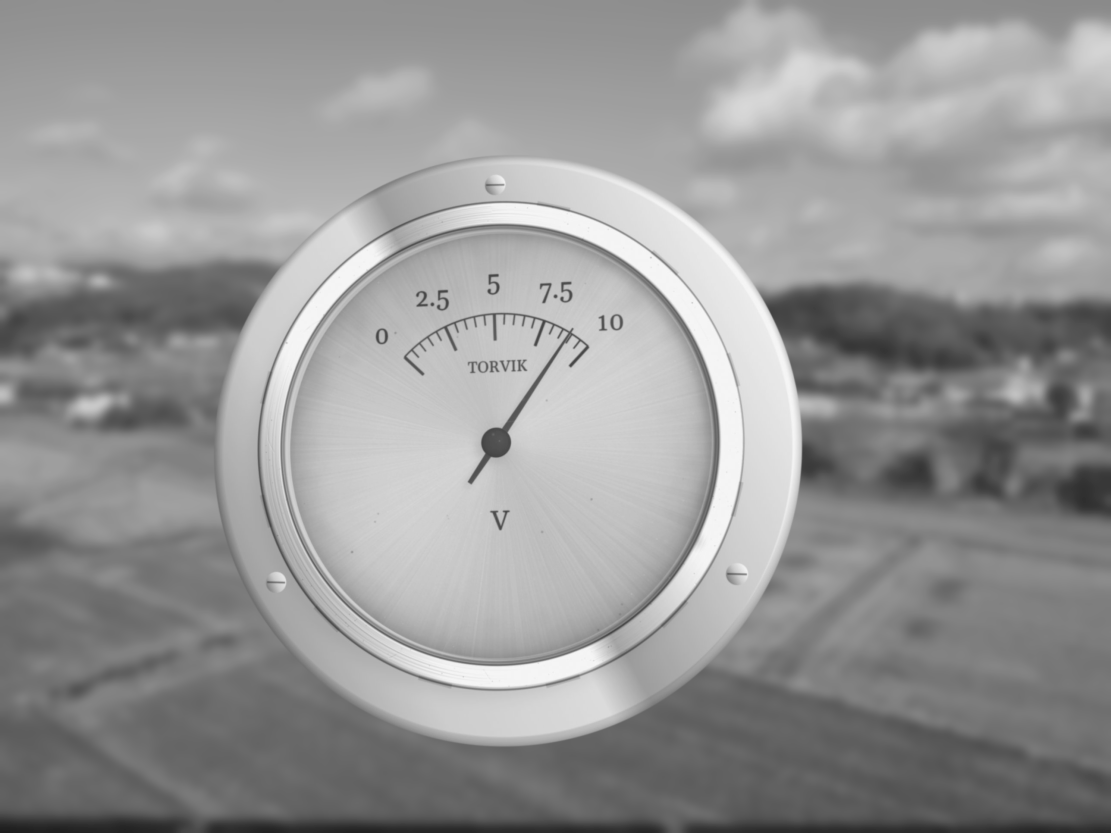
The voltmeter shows 9V
